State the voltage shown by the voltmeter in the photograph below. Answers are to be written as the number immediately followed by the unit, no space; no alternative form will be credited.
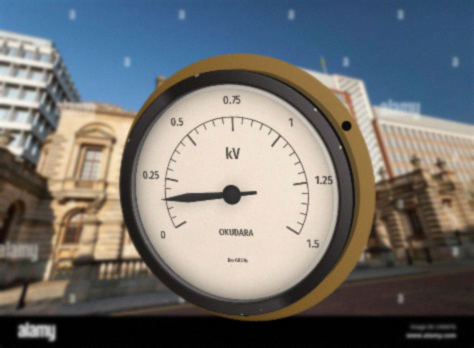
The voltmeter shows 0.15kV
